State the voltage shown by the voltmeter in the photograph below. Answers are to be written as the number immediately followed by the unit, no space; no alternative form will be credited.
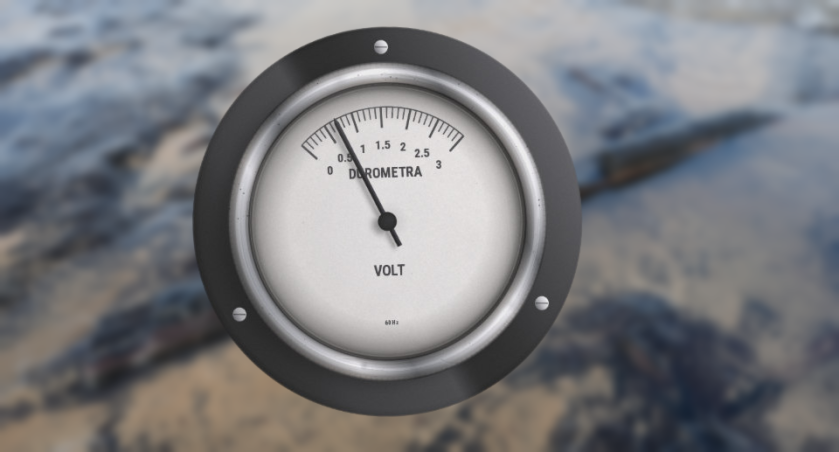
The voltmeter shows 0.7V
